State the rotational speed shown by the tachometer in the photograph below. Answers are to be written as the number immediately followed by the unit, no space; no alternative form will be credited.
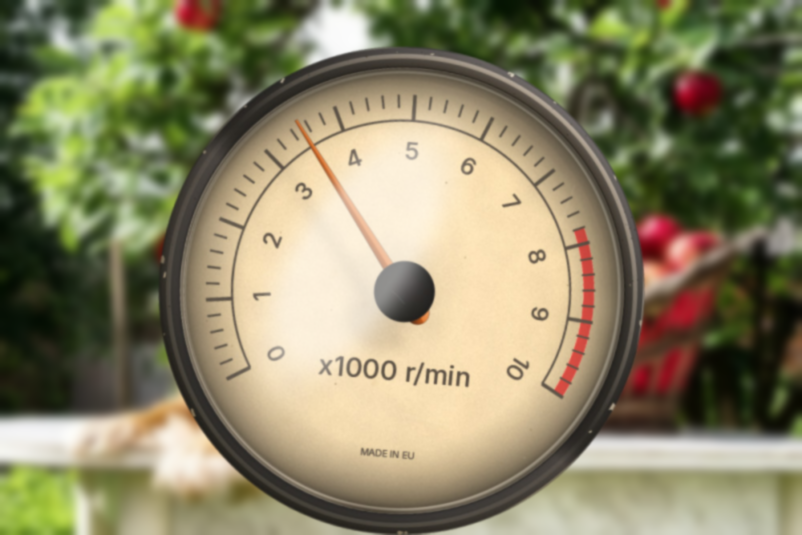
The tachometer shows 3500rpm
